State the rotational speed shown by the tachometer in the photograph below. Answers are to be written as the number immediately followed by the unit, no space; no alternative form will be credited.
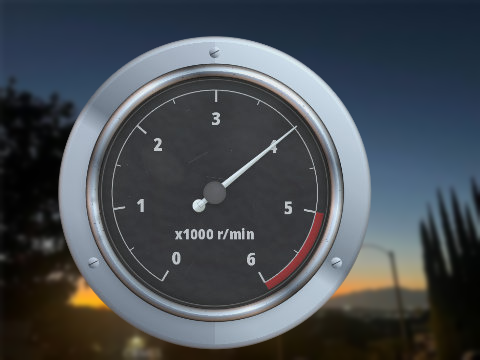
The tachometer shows 4000rpm
